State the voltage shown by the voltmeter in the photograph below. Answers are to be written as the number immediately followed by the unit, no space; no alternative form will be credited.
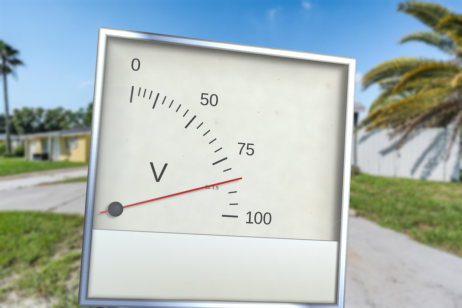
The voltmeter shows 85V
